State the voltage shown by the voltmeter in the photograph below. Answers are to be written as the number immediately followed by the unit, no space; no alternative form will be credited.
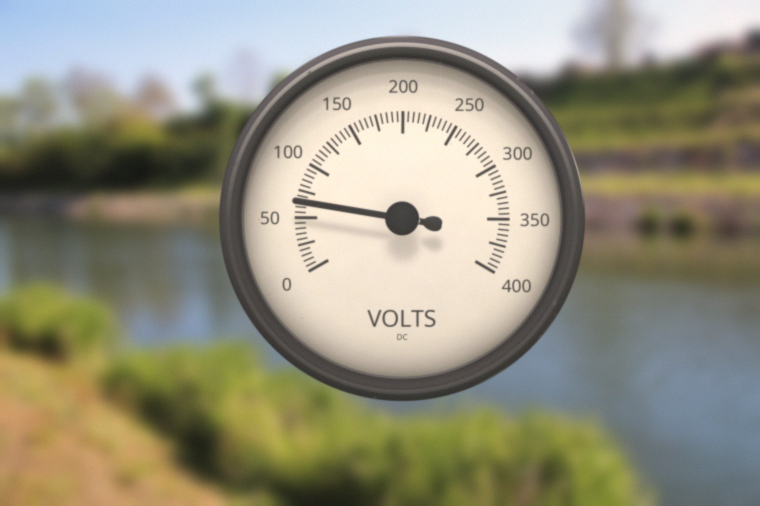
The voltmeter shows 65V
